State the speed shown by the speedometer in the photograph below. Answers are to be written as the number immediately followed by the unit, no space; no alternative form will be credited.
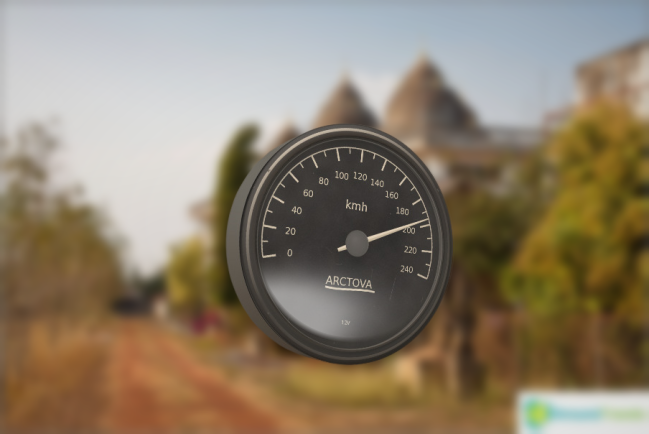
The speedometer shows 195km/h
